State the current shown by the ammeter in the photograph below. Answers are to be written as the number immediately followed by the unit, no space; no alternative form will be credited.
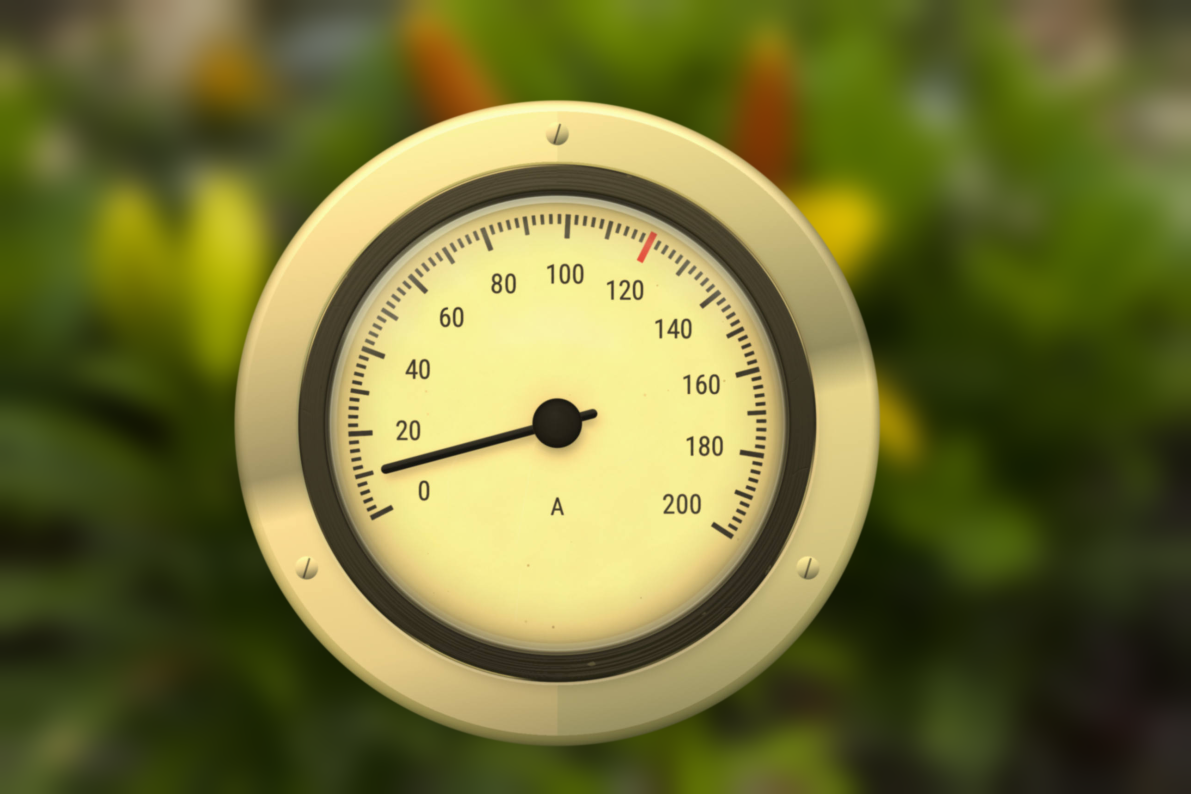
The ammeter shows 10A
